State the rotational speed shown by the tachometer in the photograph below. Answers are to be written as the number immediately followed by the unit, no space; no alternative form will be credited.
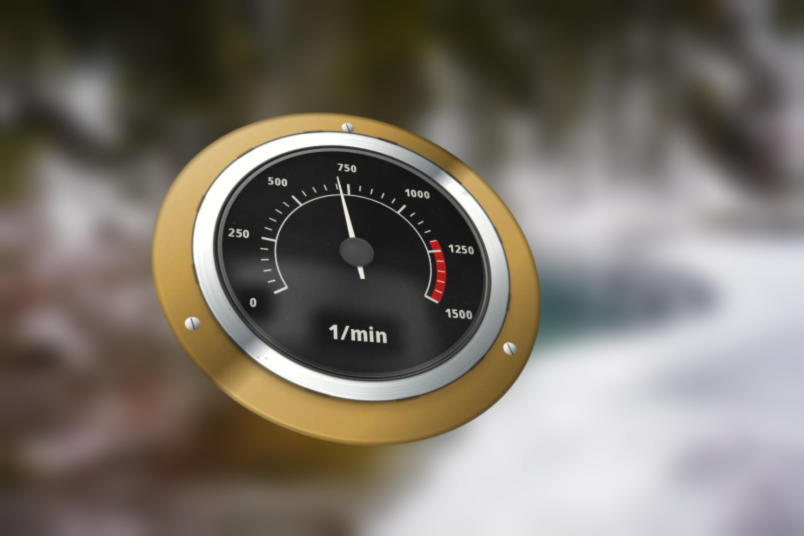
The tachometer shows 700rpm
